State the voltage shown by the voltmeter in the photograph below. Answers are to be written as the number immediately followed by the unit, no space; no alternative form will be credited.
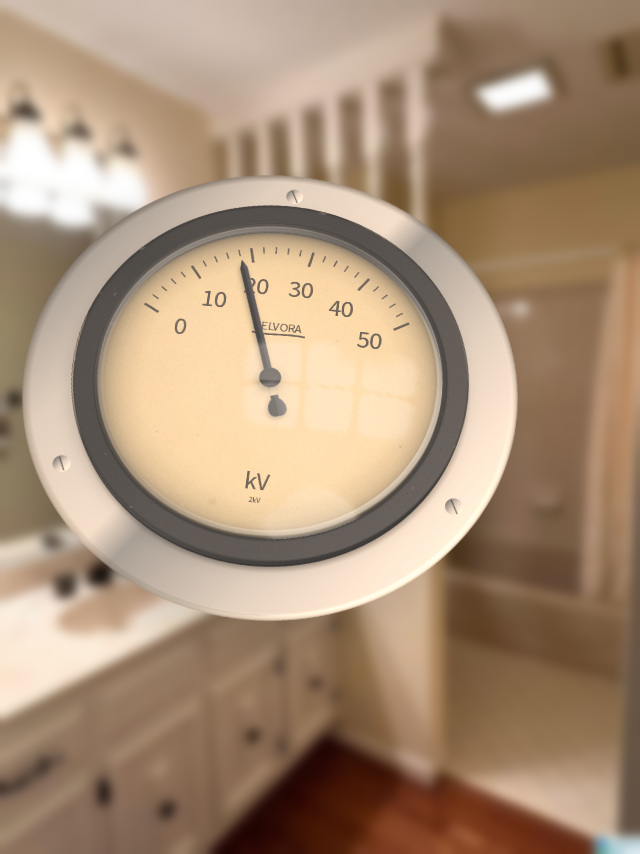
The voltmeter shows 18kV
